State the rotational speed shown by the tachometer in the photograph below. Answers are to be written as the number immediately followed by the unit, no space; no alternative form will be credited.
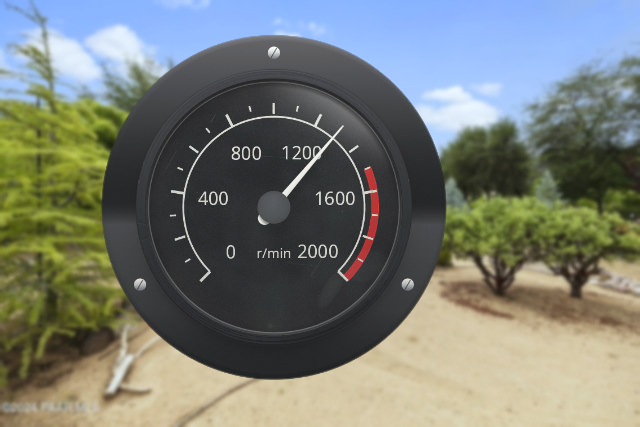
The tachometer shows 1300rpm
